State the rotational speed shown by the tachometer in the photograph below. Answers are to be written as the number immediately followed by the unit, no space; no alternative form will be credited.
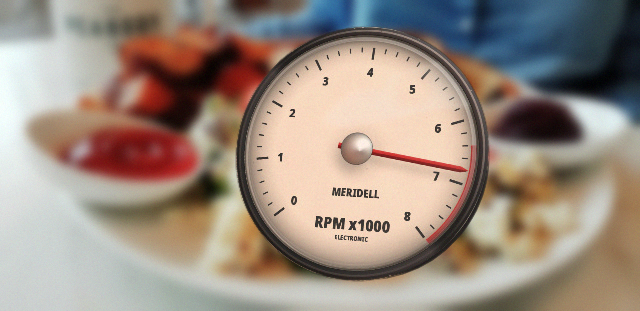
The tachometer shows 6800rpm
